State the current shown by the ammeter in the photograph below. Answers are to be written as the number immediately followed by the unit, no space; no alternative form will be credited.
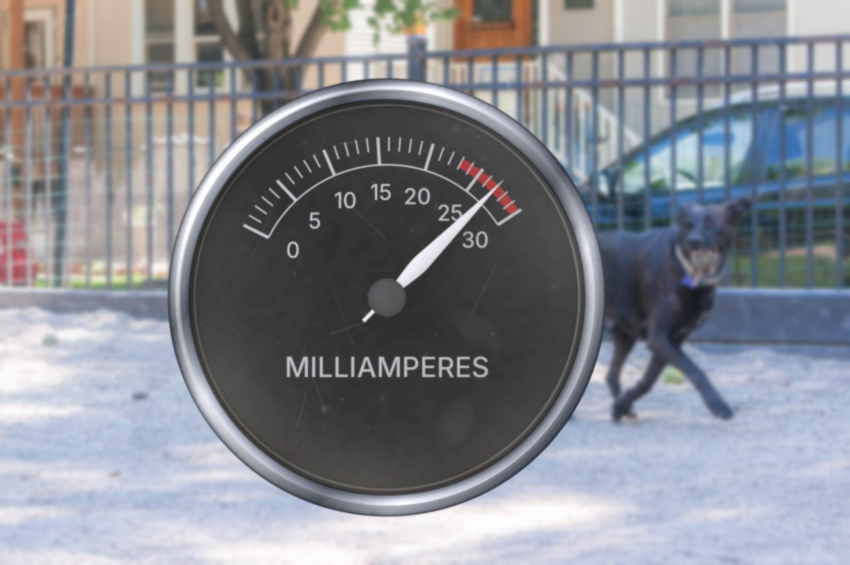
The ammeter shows 27mA
